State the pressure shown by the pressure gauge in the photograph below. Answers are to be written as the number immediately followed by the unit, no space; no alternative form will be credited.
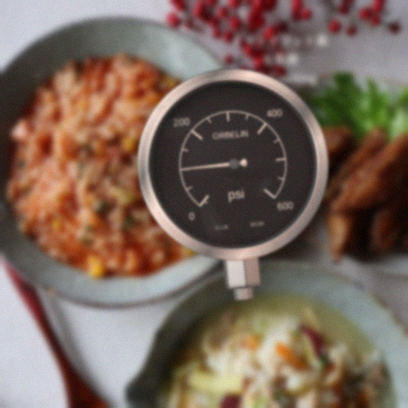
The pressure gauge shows 100psi
